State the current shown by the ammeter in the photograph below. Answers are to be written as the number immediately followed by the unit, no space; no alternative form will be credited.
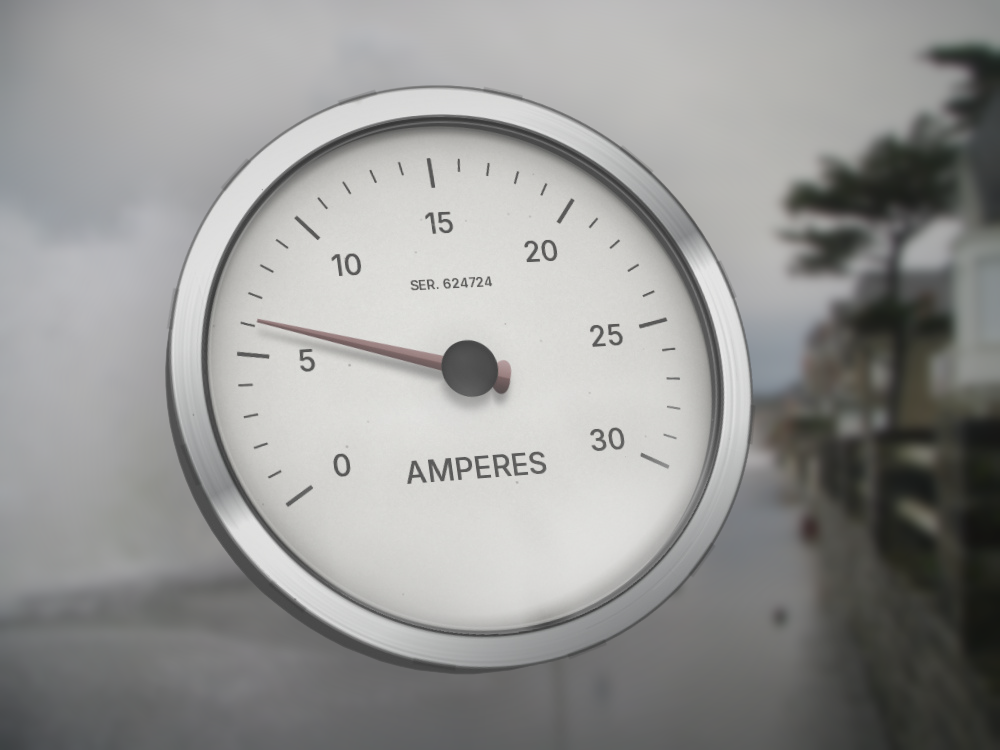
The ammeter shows 6A
